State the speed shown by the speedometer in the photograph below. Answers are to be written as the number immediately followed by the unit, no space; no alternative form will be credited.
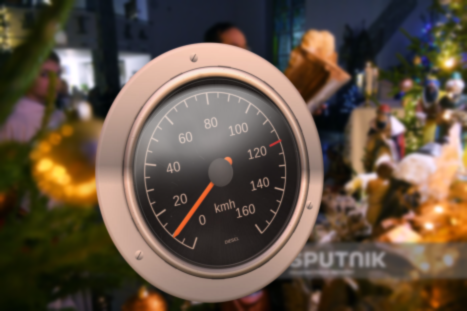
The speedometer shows 10km/h
